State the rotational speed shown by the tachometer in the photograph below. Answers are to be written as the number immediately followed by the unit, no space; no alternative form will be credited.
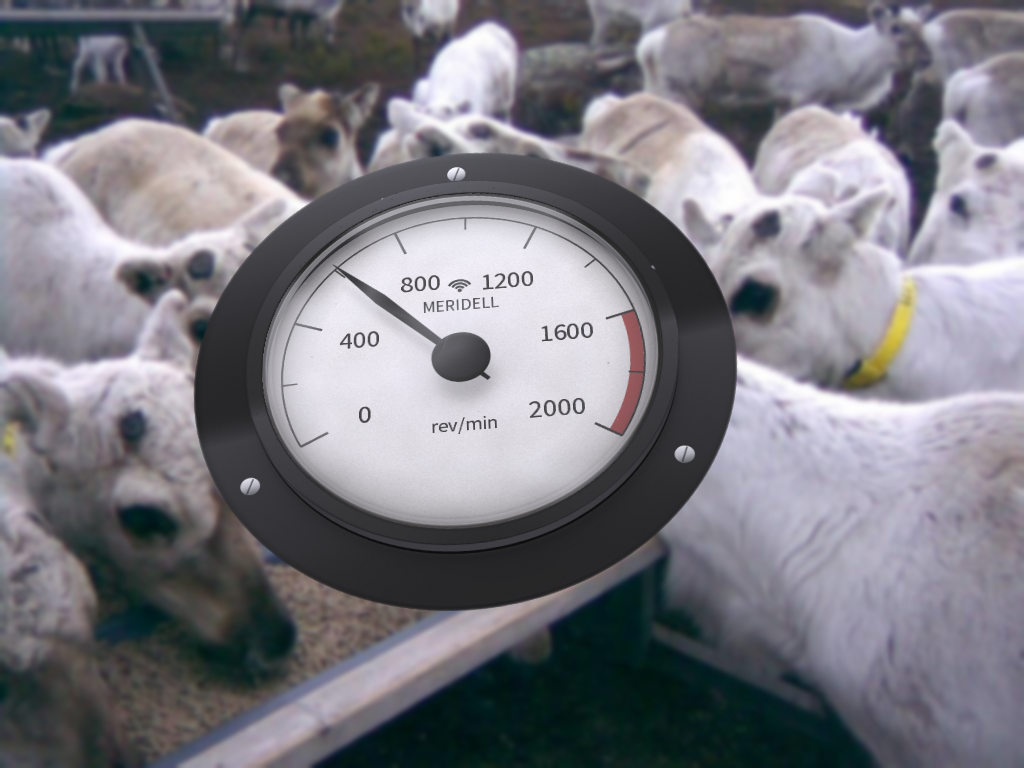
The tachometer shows 600rpm
